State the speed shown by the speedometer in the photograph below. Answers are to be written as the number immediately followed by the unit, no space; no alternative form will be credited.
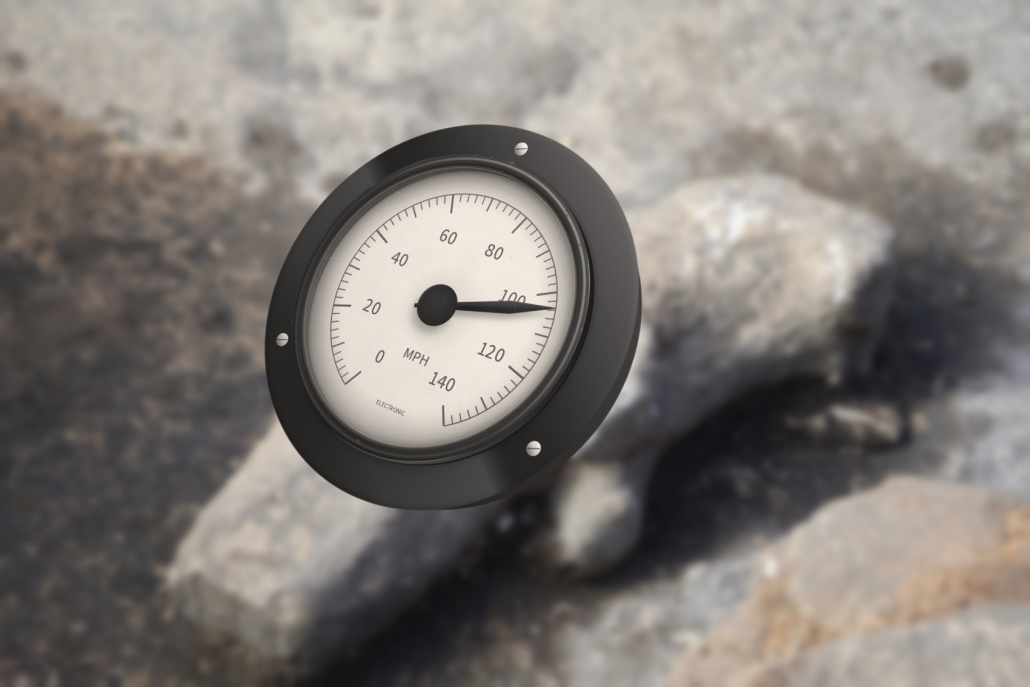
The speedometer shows 104mph
